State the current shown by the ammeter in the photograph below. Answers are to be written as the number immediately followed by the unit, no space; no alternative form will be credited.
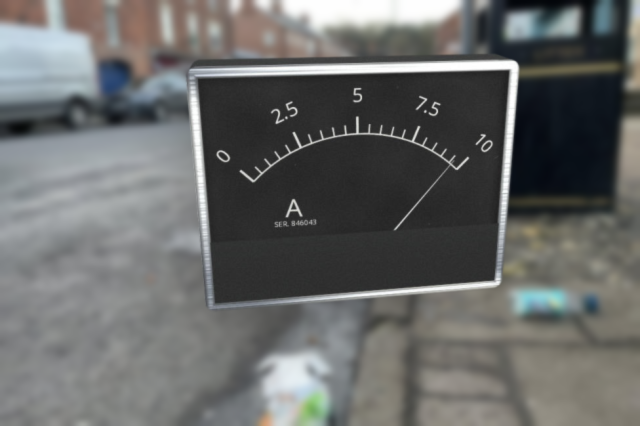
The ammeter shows 9.5A
